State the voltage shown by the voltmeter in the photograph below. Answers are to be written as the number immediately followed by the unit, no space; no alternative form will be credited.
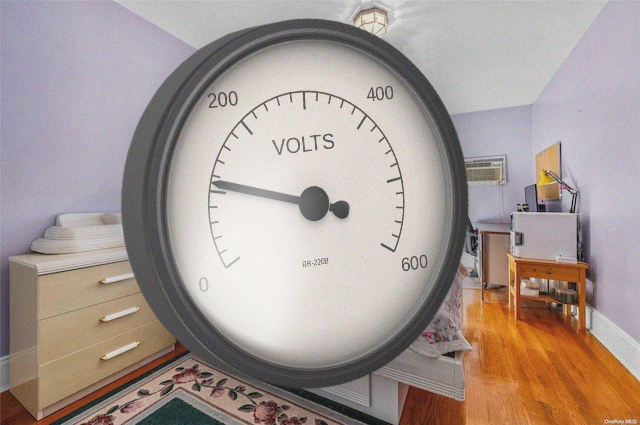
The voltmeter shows 110V
